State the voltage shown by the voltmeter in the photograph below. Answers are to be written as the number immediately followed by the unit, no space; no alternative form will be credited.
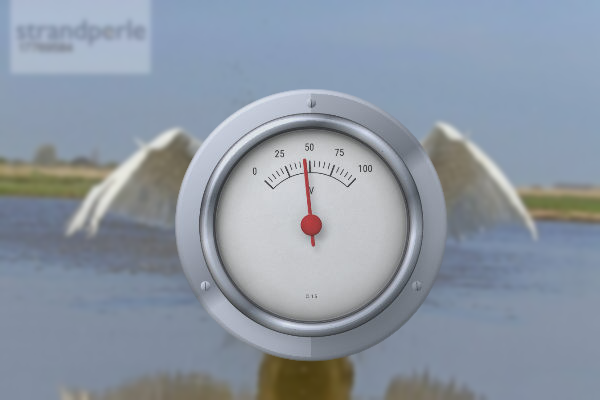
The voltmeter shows 45V
